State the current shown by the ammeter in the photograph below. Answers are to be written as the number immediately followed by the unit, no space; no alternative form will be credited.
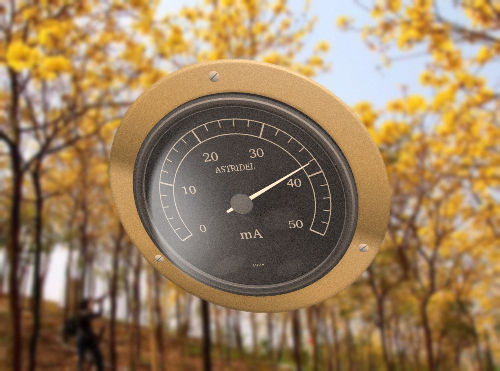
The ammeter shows 38mA
